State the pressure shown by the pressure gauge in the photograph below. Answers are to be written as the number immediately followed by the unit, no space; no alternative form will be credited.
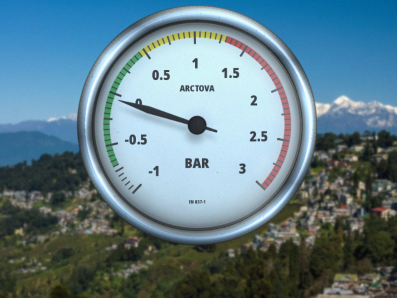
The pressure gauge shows -0.05bar
